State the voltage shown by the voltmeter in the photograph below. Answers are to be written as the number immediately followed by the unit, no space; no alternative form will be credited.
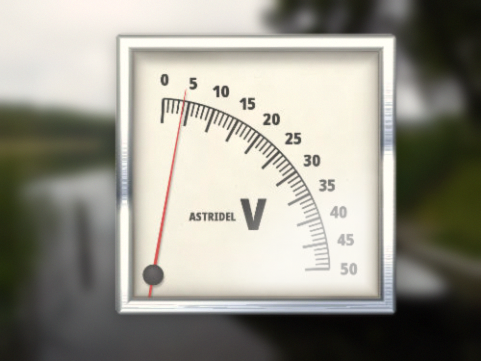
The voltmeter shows 4V
